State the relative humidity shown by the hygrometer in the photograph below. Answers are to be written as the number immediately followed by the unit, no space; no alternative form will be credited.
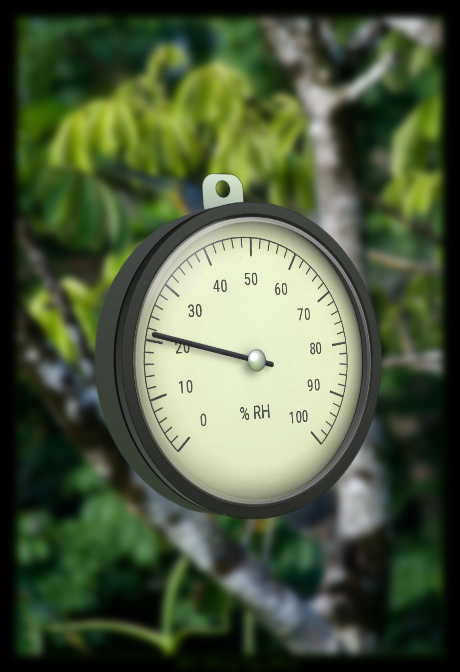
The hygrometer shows 21%
